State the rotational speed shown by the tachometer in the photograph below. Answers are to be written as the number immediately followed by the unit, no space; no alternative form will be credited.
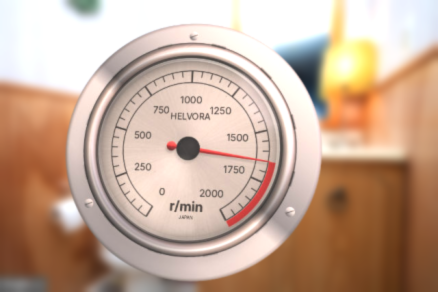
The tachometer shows 1650rpm
